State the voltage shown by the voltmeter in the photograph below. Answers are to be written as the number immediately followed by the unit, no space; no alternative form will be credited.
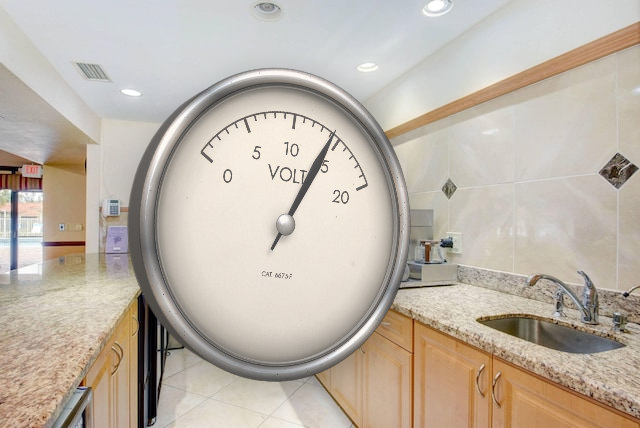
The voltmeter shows 14V
